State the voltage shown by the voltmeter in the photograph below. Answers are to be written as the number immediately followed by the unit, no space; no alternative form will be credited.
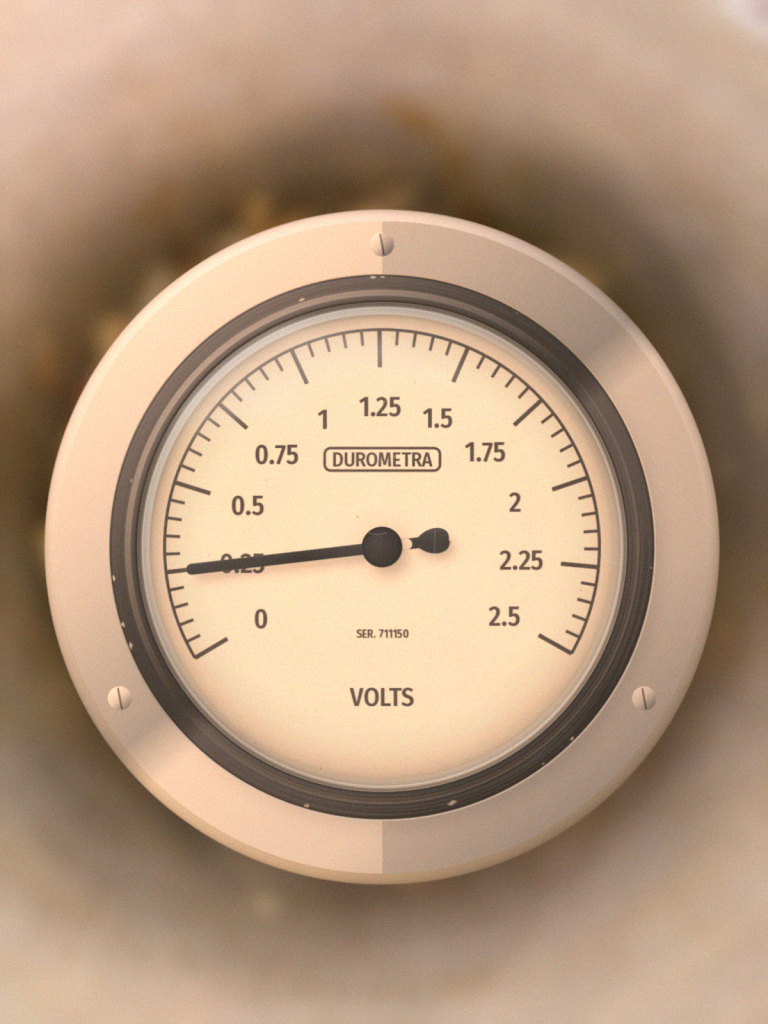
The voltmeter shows 0.25V
